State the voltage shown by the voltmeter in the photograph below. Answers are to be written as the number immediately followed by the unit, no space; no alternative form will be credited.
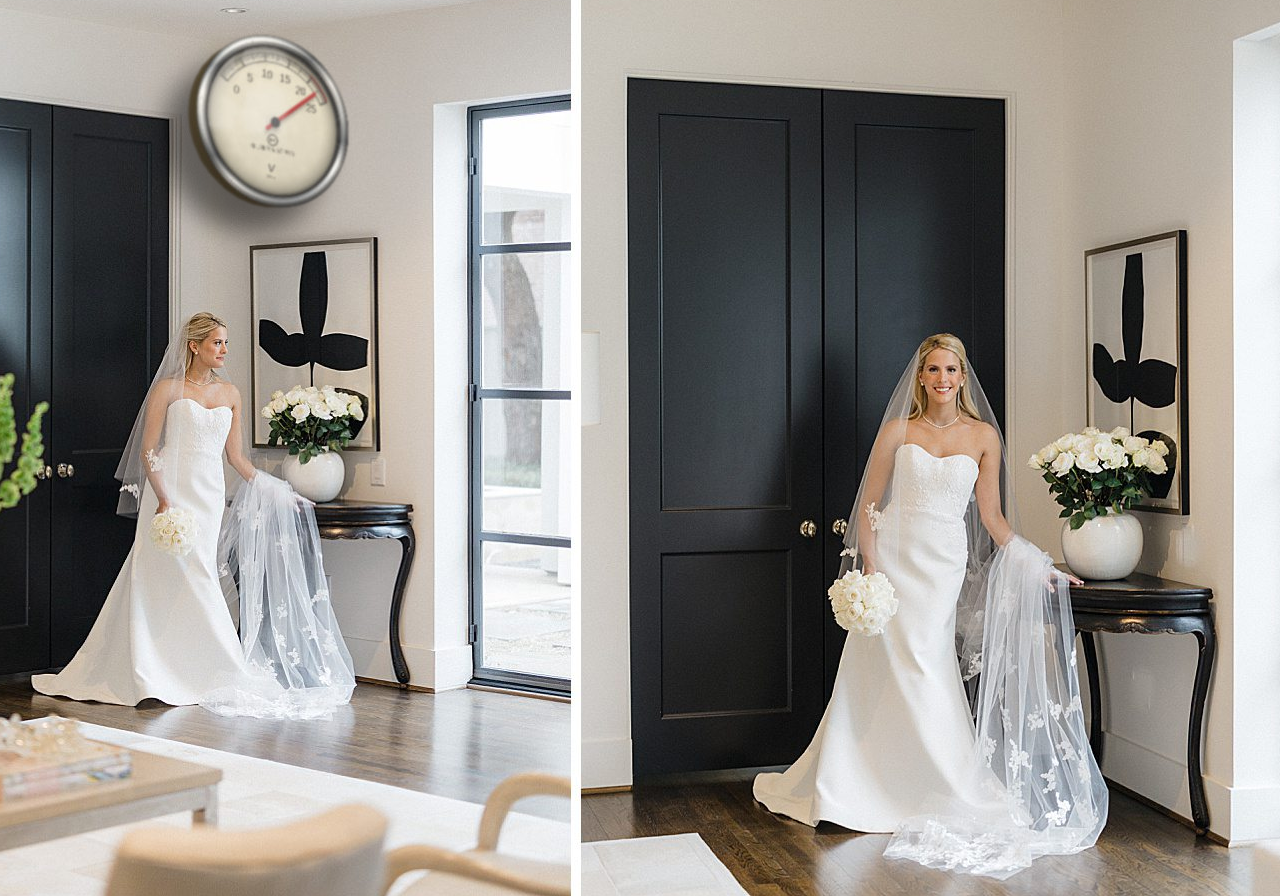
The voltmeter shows 22.5V
